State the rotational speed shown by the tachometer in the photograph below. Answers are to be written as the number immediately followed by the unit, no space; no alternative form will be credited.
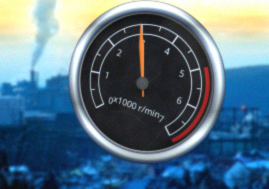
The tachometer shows 3000rpm
